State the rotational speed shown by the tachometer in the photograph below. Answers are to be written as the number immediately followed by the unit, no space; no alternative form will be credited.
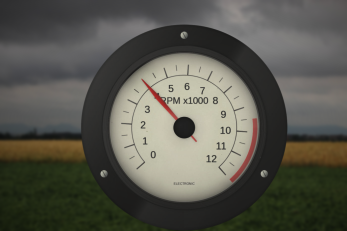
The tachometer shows 4000rpm
